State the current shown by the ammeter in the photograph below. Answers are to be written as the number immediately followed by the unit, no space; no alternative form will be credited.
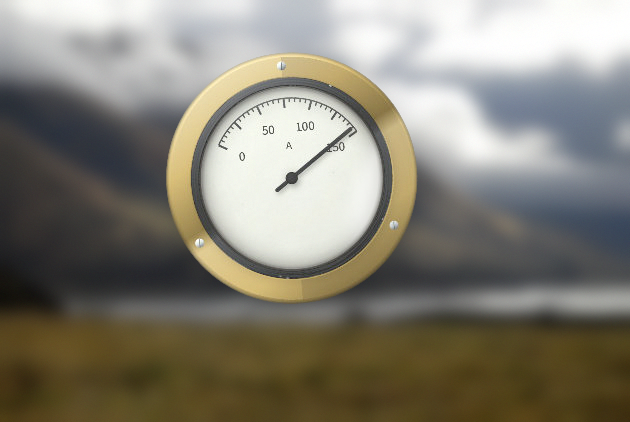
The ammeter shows 145A
